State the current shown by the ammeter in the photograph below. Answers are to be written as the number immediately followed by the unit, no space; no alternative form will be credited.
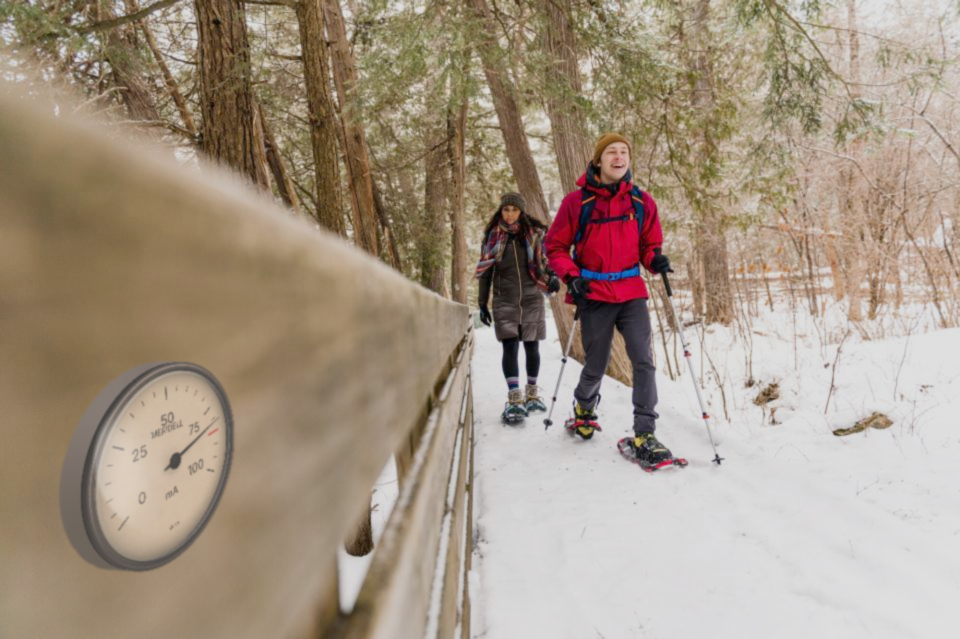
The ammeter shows 80mA
